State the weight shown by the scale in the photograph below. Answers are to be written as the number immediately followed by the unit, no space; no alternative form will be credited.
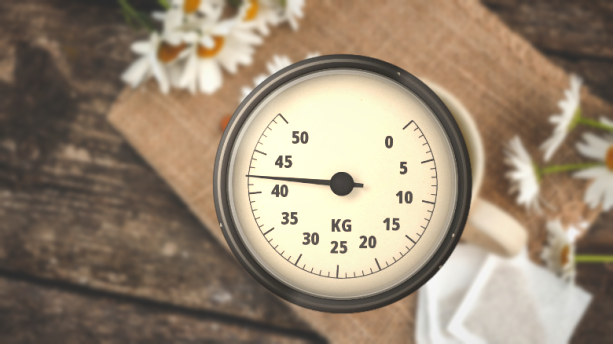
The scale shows 42kg
